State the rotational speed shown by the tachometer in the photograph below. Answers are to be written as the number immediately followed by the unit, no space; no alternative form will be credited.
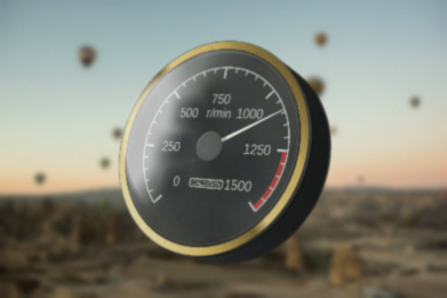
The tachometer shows 1100rpm
